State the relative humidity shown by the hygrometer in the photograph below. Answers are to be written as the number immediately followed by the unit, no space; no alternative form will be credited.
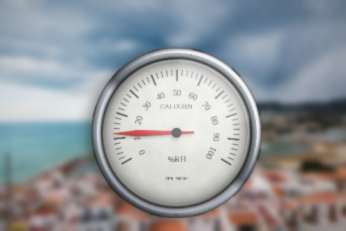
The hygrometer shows 12%
